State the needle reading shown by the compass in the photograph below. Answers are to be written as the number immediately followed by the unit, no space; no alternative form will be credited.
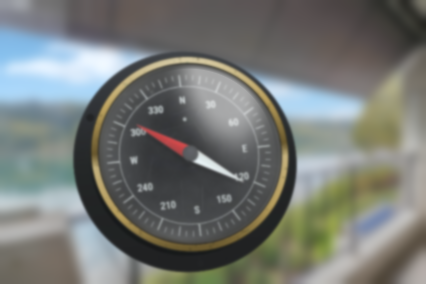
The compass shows 305°
